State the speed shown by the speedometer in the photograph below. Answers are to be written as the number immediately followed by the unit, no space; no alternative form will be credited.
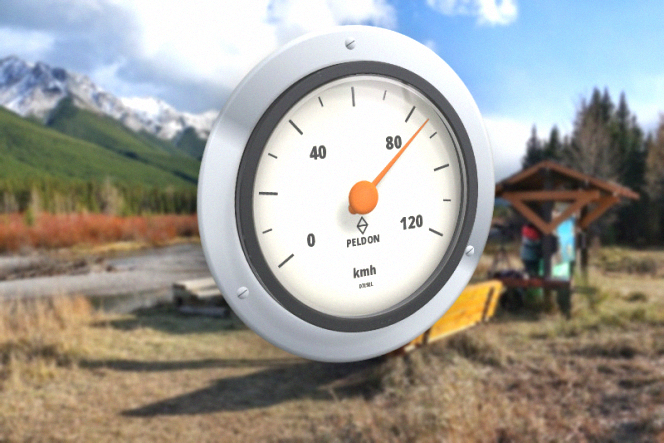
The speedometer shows 85km/h
